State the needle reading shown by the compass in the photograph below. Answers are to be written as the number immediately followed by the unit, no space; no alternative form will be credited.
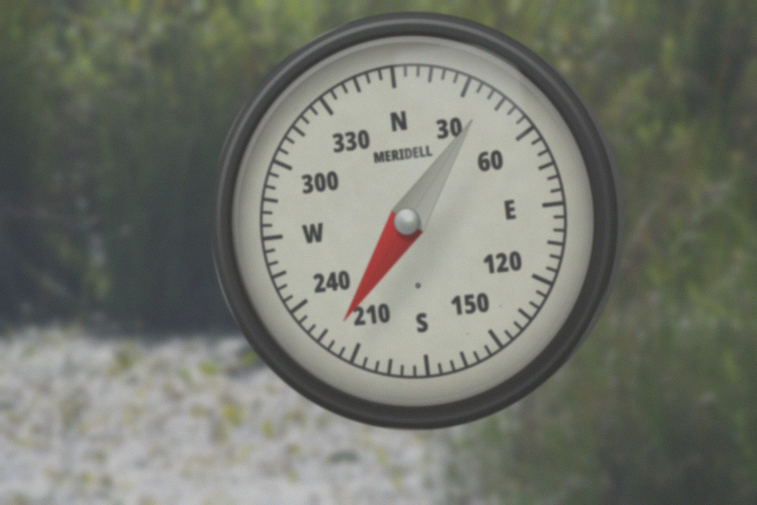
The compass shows 220°
